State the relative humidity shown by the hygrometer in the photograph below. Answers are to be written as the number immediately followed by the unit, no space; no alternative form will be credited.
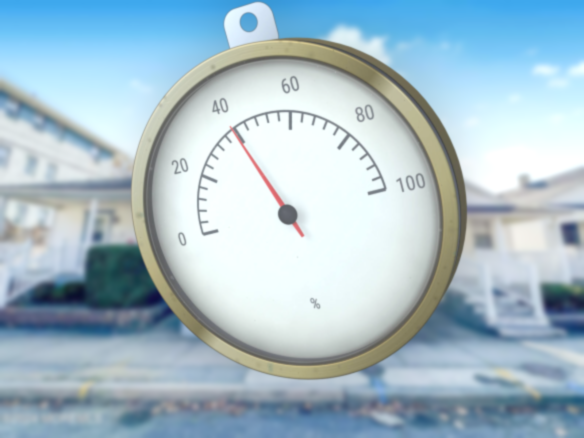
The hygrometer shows 40%
